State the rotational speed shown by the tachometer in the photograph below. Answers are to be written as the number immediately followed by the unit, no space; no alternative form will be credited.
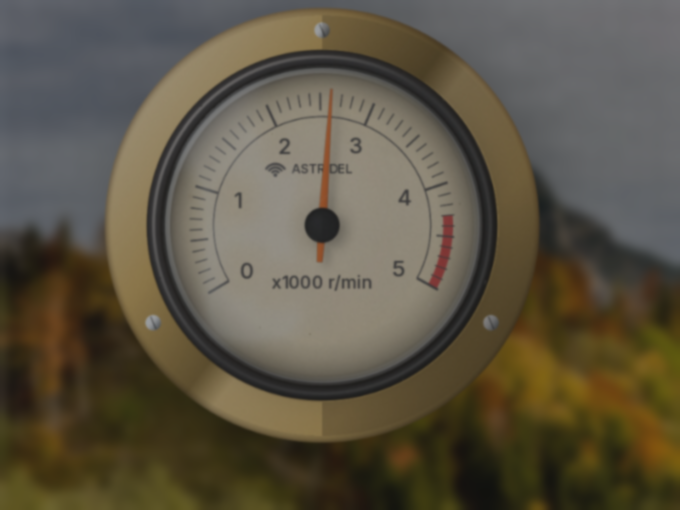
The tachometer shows 2600rpm
